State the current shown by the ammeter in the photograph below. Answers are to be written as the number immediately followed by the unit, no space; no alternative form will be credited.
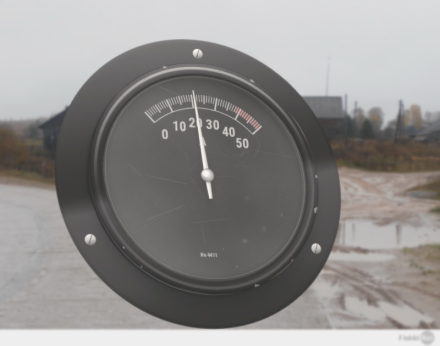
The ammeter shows 20A
